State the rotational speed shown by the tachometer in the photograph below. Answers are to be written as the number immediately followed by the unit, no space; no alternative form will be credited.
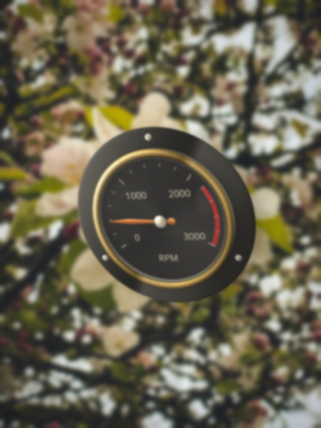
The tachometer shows 400rpm
